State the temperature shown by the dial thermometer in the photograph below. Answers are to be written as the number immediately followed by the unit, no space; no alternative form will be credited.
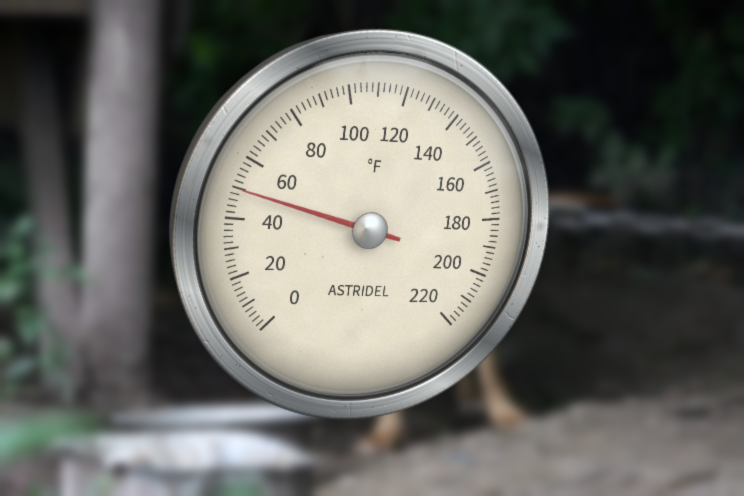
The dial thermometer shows 50°F
